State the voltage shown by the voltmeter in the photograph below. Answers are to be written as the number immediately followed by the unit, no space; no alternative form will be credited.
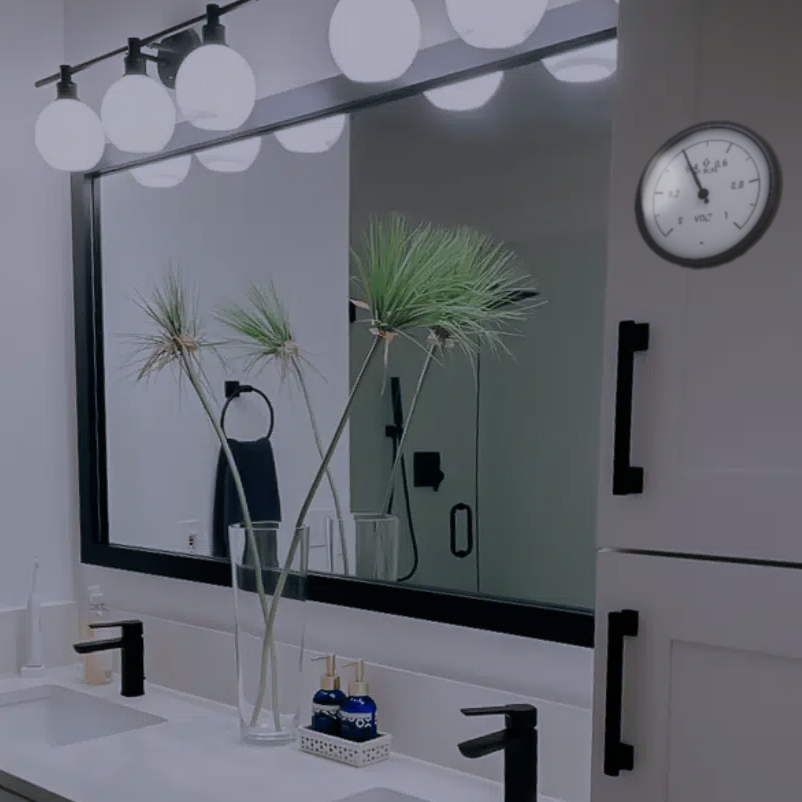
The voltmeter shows 0.4V
